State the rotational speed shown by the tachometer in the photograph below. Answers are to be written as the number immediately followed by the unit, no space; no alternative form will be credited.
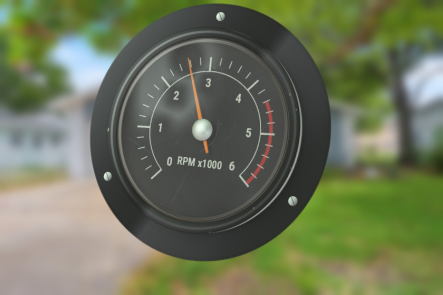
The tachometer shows 2600rpm
